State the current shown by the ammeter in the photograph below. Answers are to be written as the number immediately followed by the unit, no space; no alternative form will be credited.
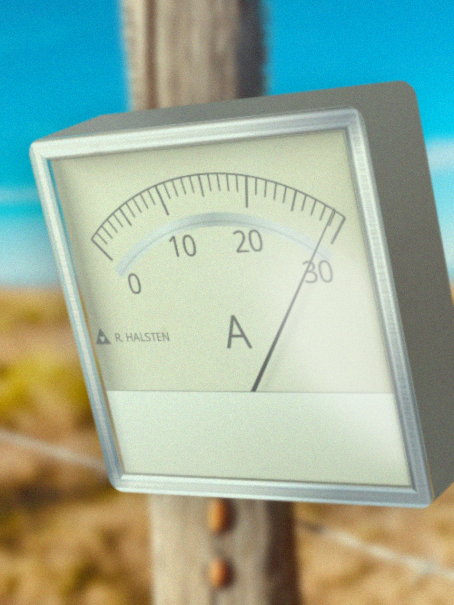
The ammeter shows 29A
